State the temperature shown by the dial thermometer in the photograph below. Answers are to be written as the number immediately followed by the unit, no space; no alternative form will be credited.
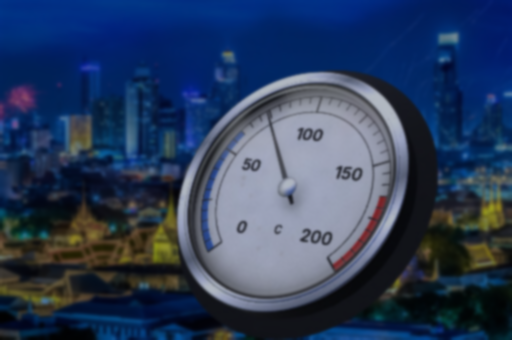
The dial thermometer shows 75°C
